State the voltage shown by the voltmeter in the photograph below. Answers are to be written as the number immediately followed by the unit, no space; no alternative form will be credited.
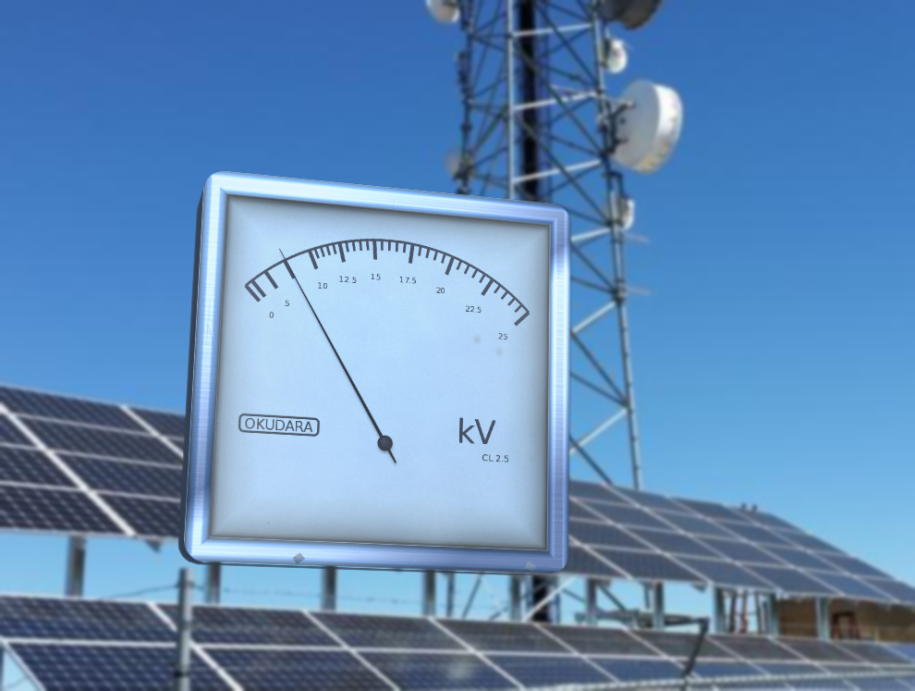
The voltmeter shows 7.5kV
